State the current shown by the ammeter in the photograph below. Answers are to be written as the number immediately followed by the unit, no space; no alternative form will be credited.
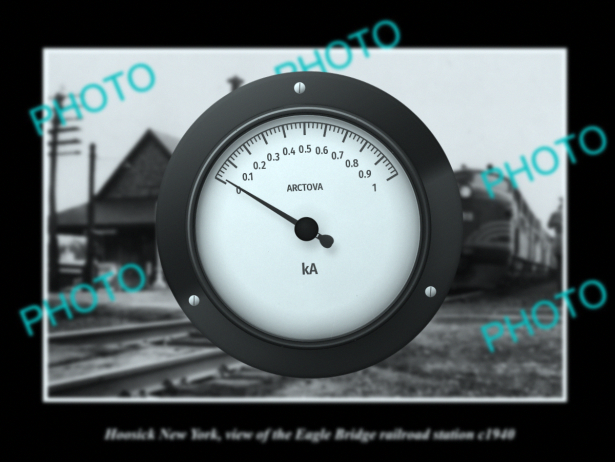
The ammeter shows 0.02kA
